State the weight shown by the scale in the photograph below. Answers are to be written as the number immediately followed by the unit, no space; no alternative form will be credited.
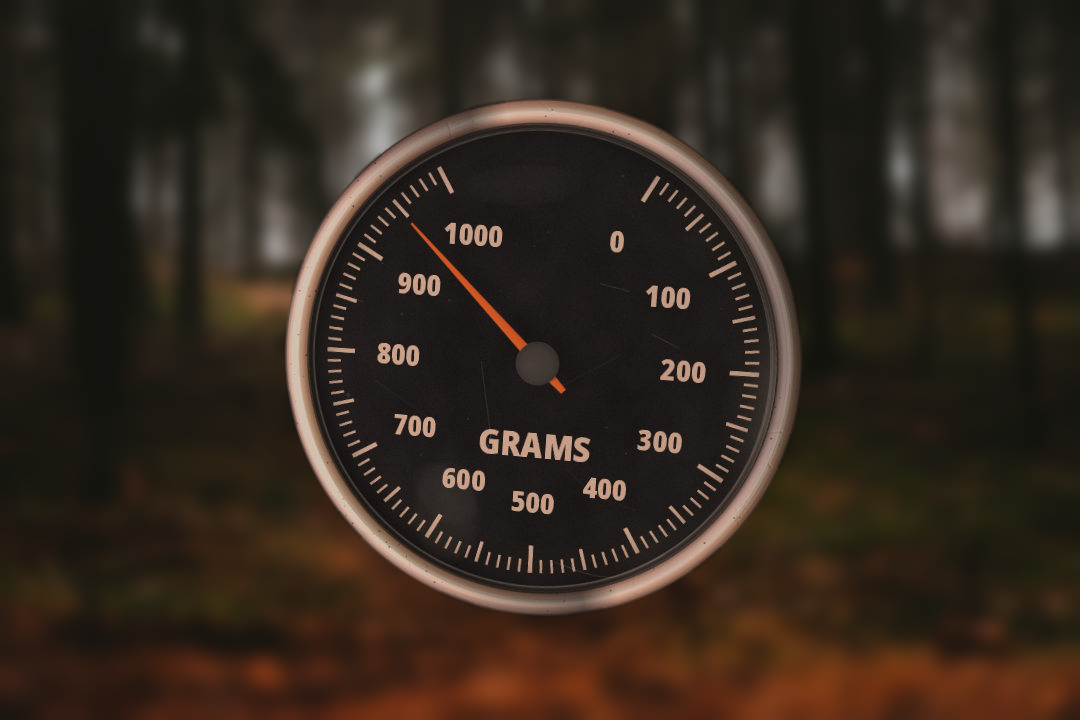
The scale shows 950g
